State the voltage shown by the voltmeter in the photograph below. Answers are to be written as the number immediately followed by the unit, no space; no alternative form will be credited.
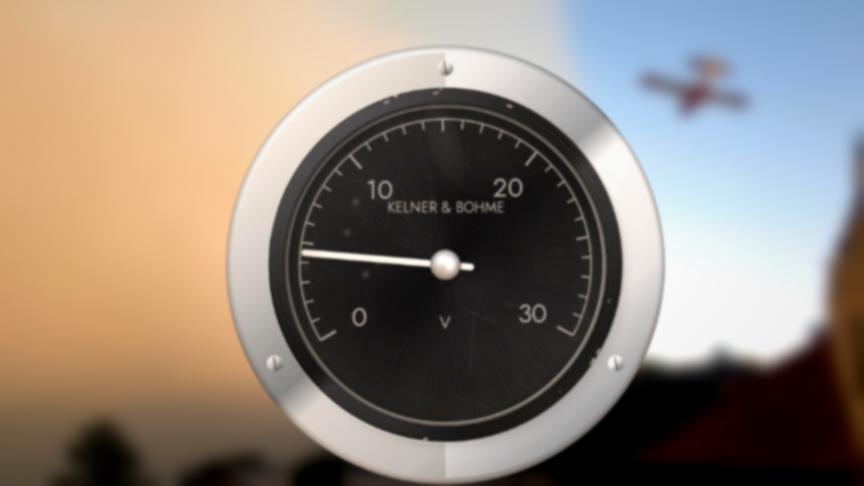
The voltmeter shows 4.5V
